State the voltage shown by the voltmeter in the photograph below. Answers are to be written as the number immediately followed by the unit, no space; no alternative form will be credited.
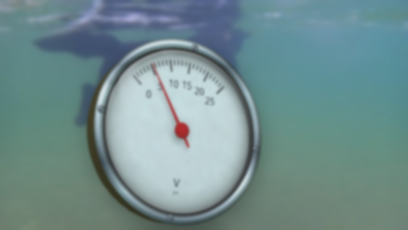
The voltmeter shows 5V
